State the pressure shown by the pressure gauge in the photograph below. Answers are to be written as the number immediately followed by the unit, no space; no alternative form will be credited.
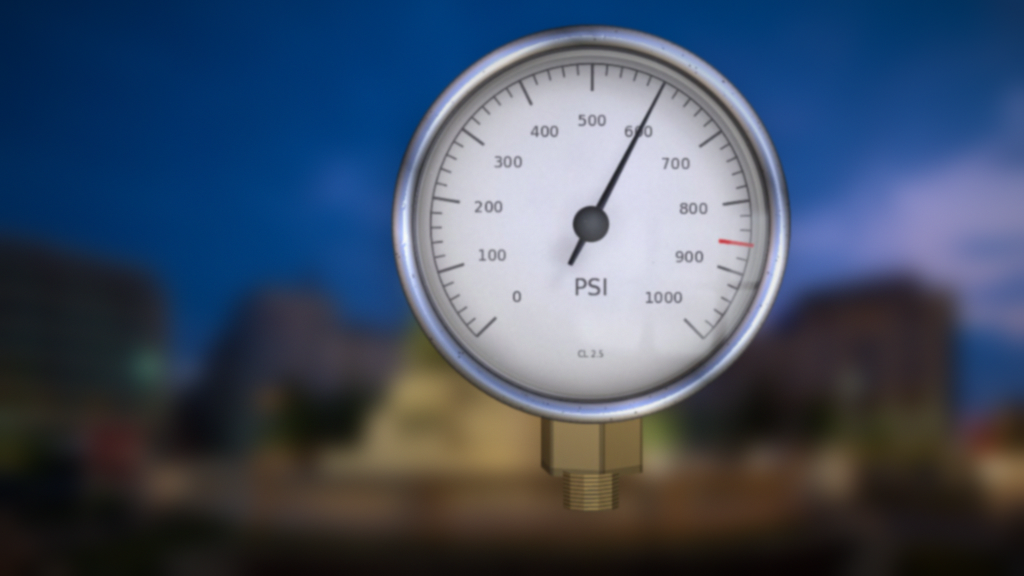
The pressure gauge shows 600psi
